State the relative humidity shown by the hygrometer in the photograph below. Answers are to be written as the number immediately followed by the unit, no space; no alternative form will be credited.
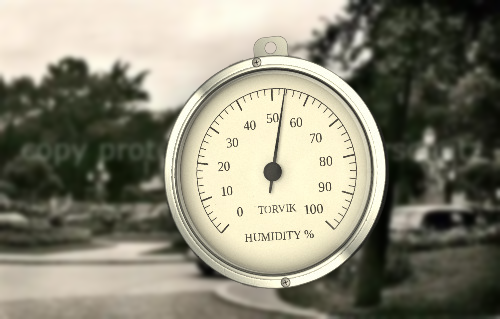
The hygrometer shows 54%
